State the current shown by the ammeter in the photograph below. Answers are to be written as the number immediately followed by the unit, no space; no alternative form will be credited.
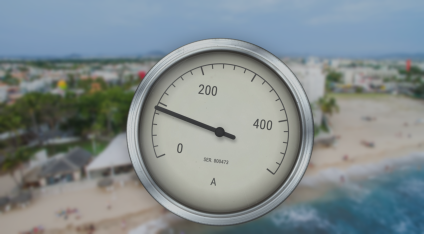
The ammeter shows 90A
